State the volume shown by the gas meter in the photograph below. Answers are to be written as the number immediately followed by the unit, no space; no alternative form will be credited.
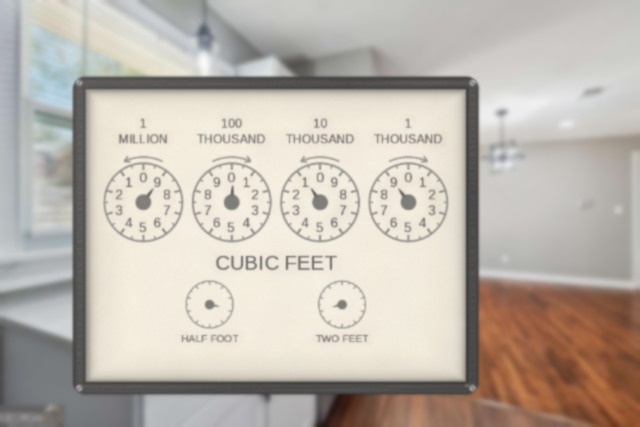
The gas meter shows 900900ft³
